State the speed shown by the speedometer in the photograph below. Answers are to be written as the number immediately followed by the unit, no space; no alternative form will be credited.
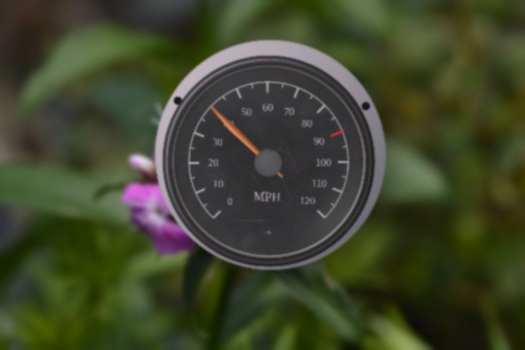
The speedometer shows 40mph
